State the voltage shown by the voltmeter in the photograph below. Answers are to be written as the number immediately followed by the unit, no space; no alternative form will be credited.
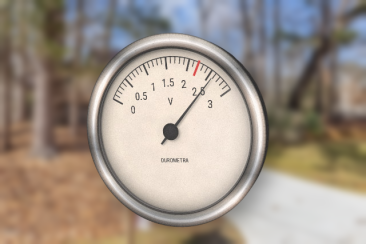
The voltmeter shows 2.6V
